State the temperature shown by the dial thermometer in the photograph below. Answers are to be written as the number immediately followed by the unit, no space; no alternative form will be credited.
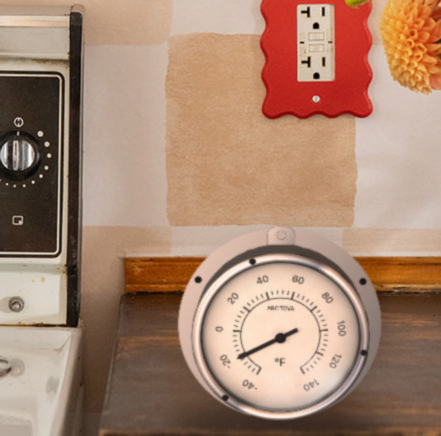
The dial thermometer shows -20°F
